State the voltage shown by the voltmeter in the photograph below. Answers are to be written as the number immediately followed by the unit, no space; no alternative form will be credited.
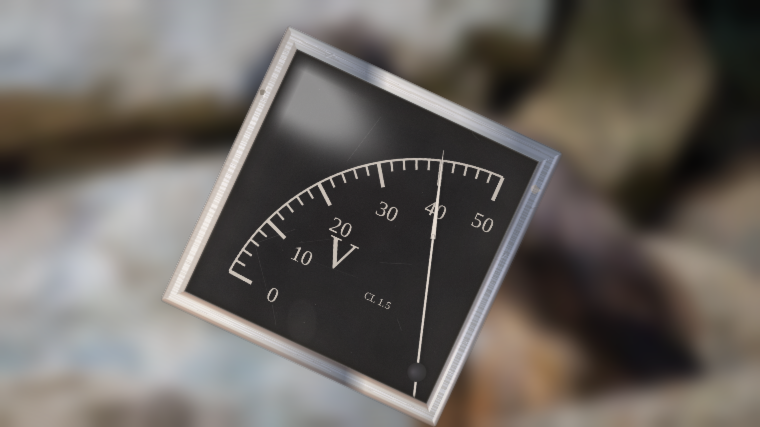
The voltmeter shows 40V
